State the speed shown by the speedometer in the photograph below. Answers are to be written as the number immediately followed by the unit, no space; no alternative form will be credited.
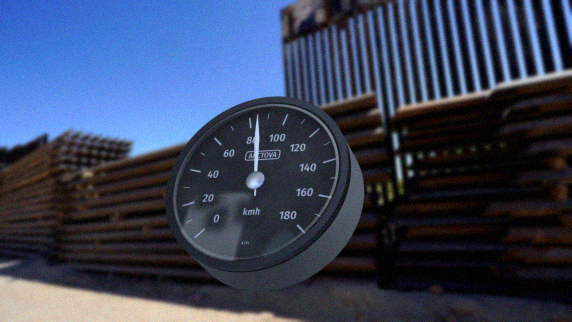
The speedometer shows 85km/h
